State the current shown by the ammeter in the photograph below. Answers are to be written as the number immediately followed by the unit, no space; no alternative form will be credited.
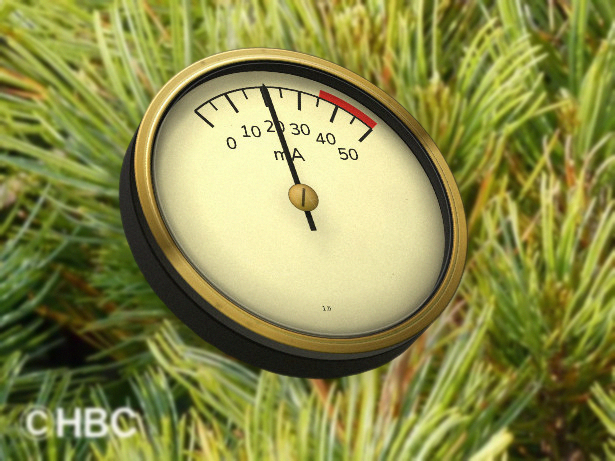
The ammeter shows 20mA
